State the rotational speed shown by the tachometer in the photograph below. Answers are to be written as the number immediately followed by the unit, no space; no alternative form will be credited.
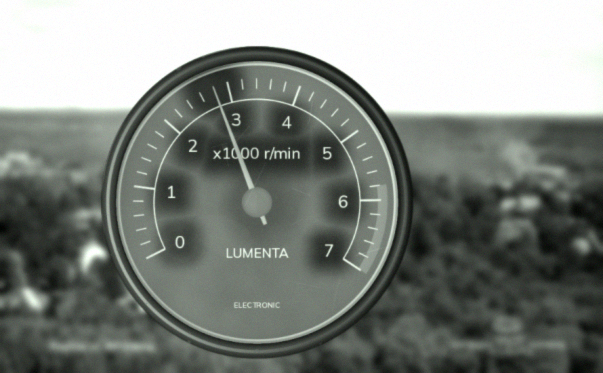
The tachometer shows 2800rpm
